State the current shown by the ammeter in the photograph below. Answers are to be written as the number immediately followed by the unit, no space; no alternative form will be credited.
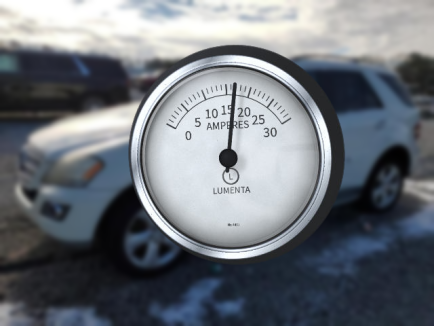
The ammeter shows 17A
